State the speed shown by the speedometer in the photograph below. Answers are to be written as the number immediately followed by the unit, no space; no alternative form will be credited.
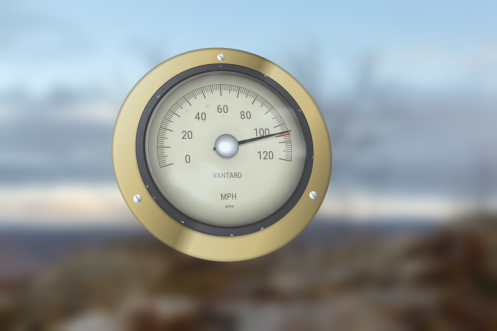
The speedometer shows 105mph
